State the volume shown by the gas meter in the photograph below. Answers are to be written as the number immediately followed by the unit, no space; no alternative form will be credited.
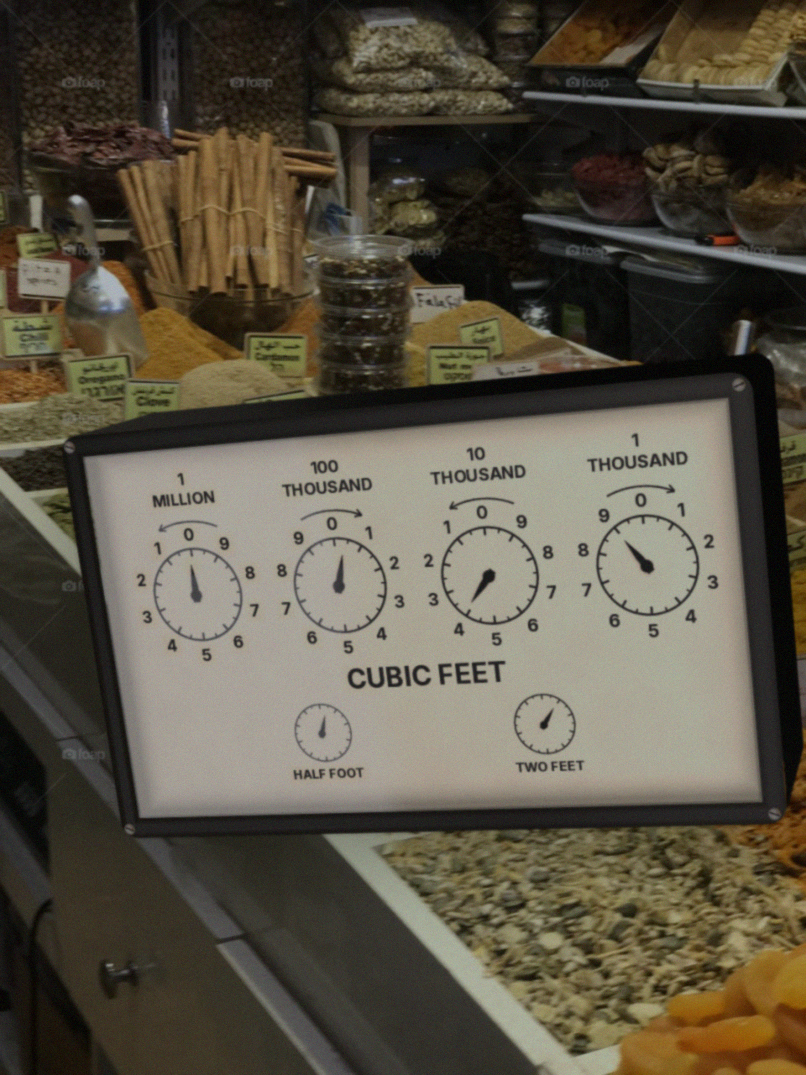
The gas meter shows 3900ft³
